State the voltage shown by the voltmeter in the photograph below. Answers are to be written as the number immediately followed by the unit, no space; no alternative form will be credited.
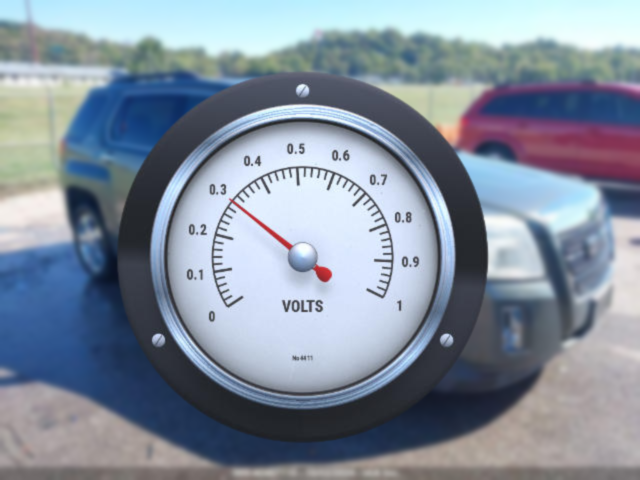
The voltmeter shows 0.3V
